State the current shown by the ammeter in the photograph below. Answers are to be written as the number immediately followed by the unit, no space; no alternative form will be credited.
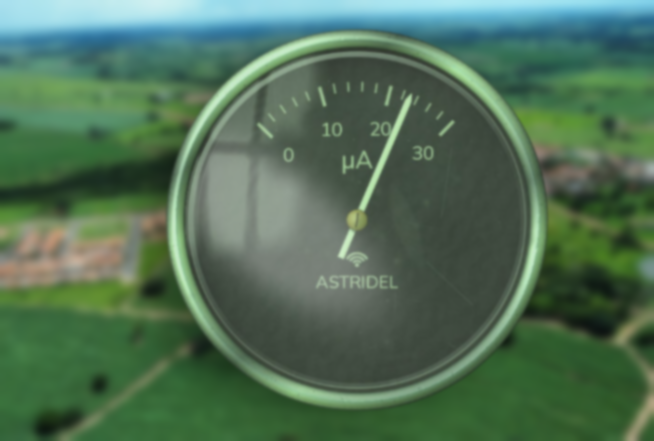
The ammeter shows 23µA
